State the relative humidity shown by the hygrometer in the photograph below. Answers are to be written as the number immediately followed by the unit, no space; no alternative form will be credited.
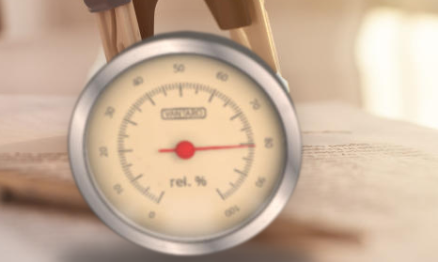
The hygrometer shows 80%
